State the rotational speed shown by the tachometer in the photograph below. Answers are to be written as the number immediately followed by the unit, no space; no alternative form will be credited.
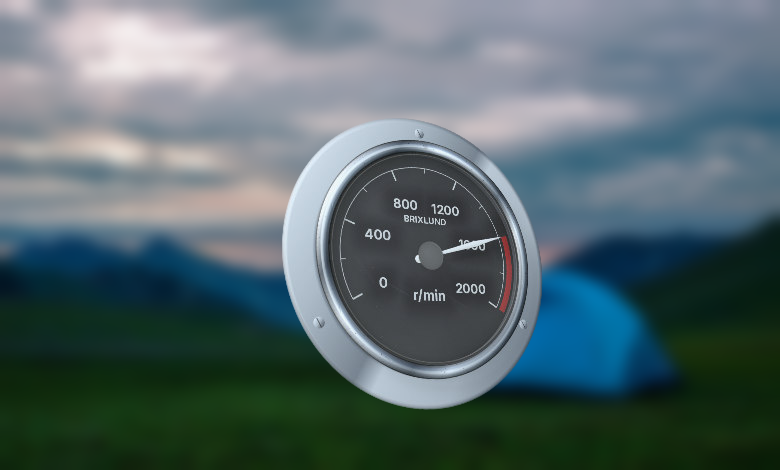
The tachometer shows 1600rpm
